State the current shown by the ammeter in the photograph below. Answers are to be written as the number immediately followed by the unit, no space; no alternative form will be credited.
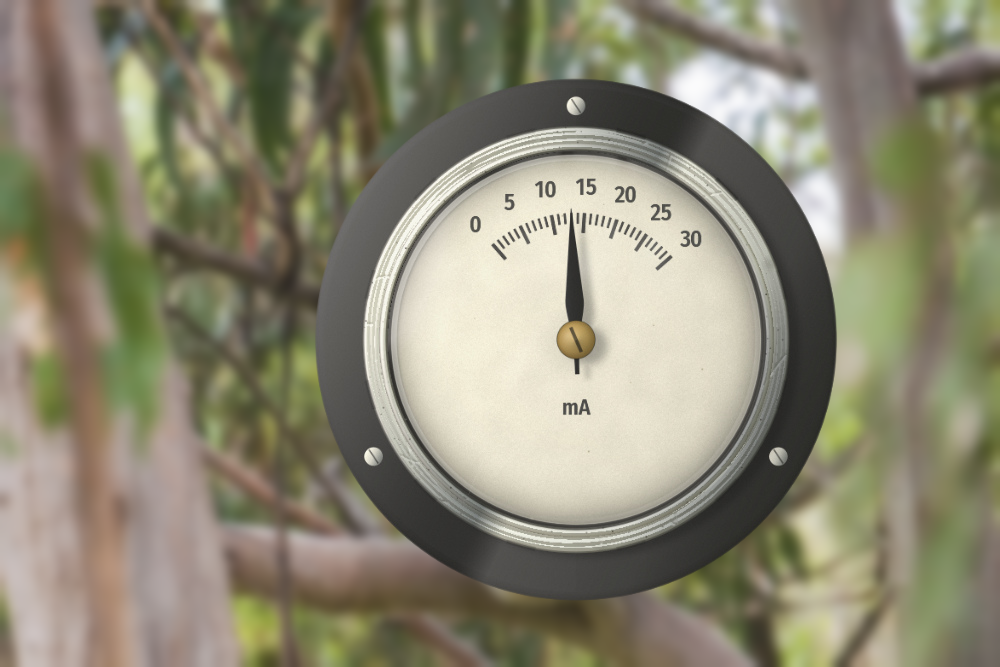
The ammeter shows 13mA
